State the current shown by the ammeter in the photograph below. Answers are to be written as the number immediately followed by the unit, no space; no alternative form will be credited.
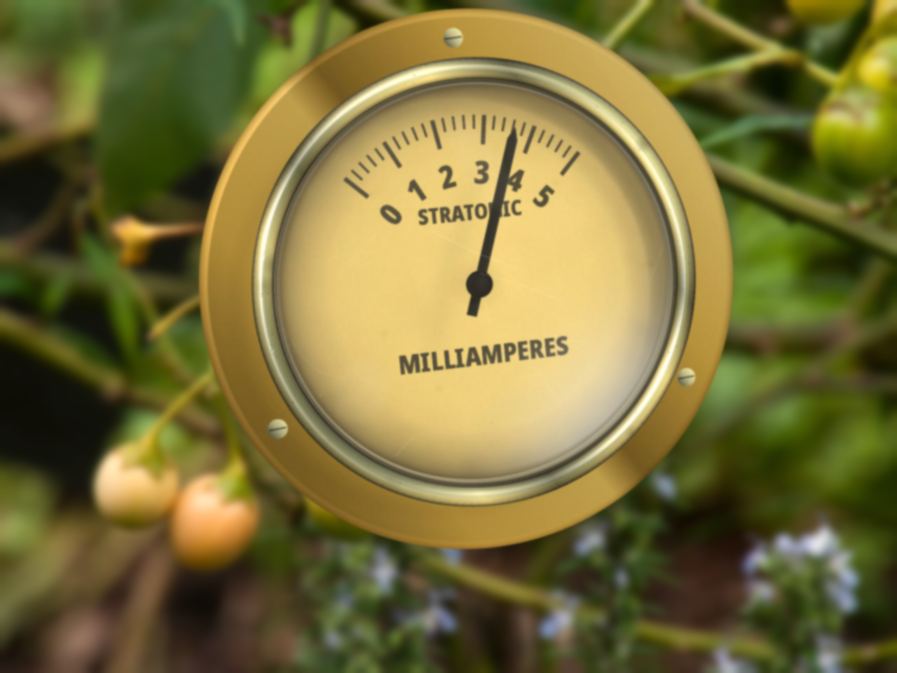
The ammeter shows 3.6mA
